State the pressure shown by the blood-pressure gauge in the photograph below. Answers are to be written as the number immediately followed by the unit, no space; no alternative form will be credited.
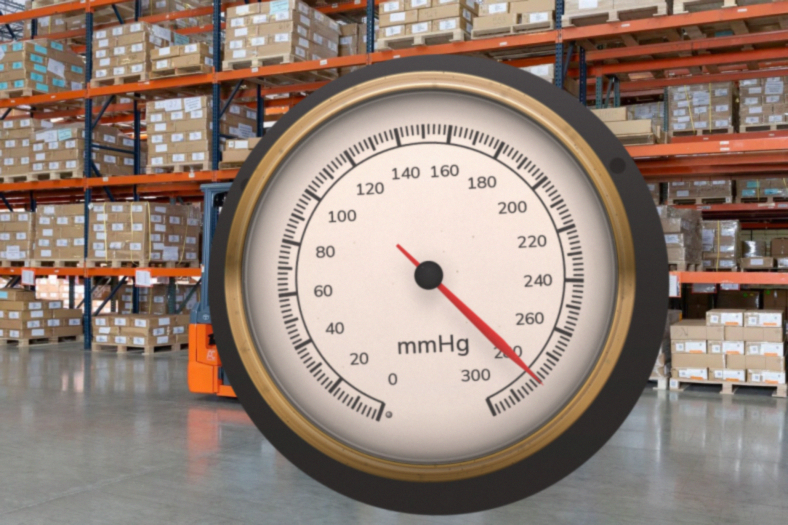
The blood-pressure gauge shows 280mmHg
